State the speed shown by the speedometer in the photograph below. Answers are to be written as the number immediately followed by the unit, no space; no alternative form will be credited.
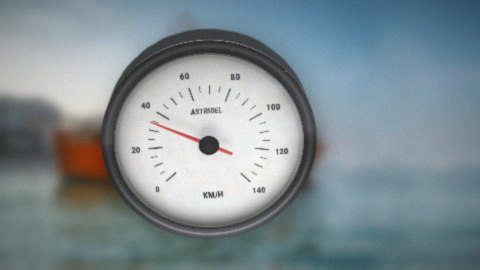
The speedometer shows 35km/h
